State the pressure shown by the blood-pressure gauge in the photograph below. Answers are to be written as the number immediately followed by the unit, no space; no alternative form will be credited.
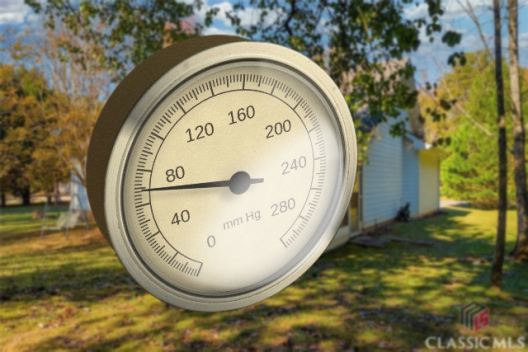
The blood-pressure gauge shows 70mmHg
